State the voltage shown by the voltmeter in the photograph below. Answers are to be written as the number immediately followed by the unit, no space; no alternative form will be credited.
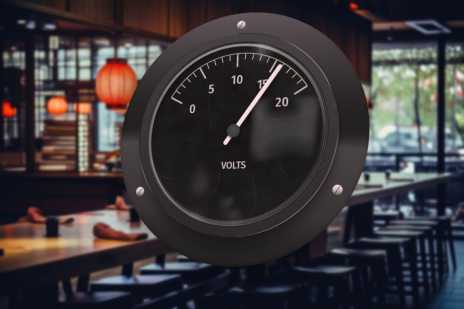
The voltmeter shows 16V
